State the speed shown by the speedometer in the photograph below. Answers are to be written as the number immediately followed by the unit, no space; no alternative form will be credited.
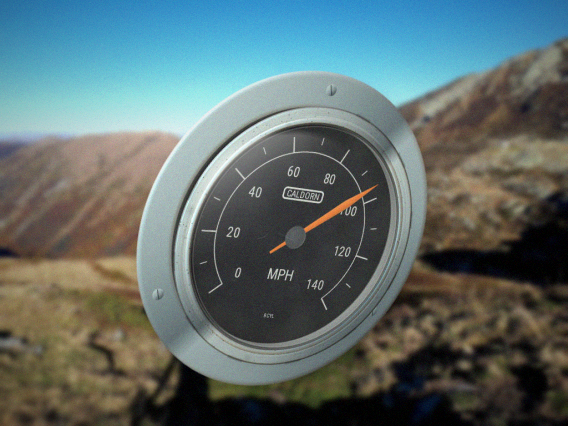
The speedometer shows 95mph
